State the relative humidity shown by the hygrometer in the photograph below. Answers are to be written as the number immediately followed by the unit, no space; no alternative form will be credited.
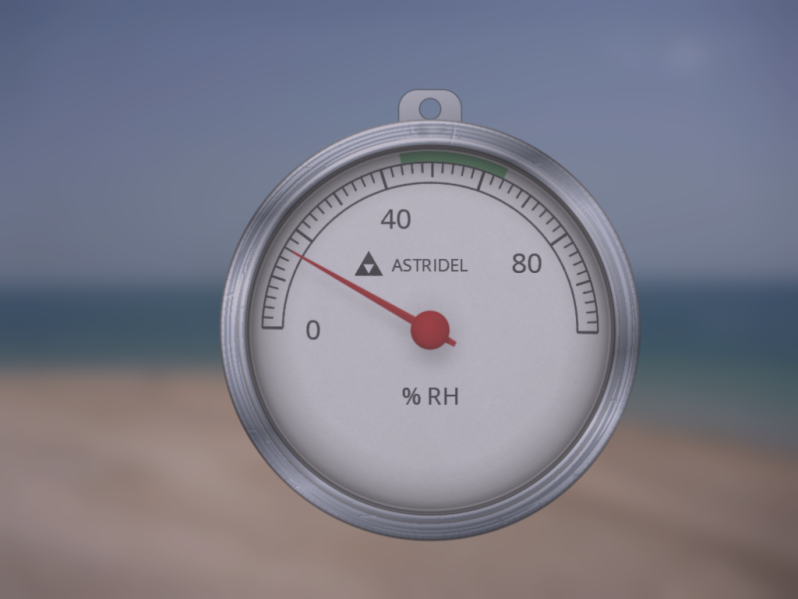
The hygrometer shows 16%
